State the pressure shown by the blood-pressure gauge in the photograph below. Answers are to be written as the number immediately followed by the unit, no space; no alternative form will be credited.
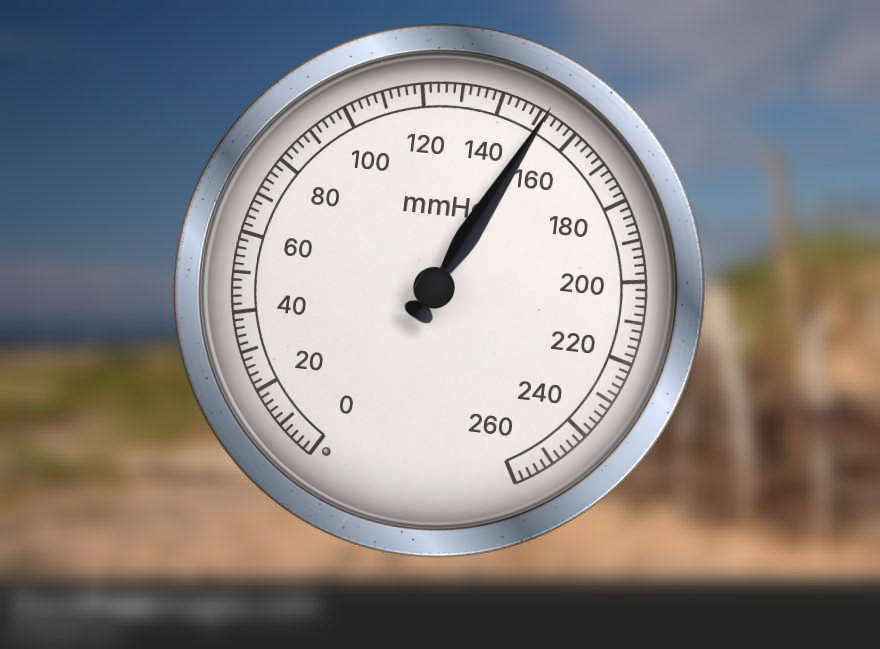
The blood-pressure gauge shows 152mmHg
